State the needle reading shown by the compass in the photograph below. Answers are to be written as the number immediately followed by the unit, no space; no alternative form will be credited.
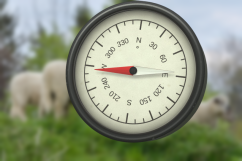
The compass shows 265°
